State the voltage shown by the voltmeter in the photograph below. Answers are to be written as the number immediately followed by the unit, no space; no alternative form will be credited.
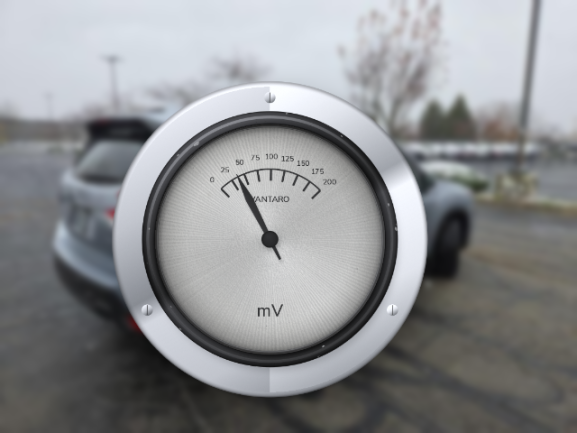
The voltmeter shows 37.5mV
